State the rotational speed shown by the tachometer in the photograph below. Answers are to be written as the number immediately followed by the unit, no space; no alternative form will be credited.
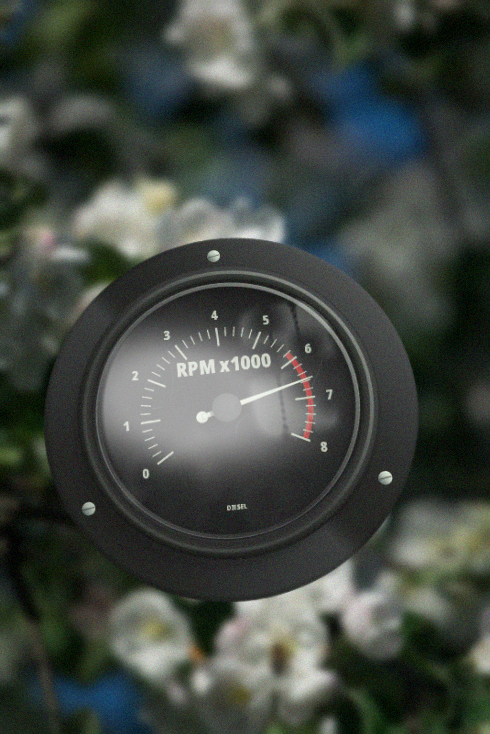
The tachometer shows 6600rpm
